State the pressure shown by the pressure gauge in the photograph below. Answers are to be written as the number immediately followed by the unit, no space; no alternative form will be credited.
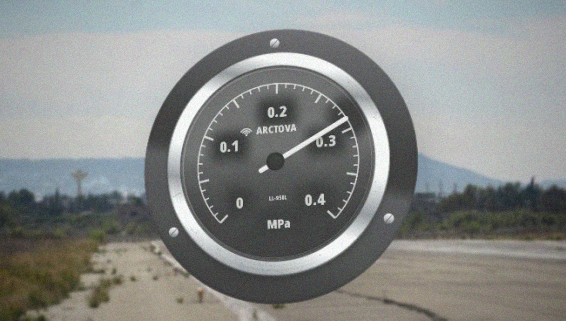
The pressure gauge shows 0.29MPa
